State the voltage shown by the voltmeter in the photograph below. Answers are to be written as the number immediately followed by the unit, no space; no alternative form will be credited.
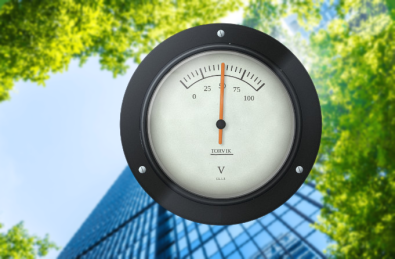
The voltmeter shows 50V
